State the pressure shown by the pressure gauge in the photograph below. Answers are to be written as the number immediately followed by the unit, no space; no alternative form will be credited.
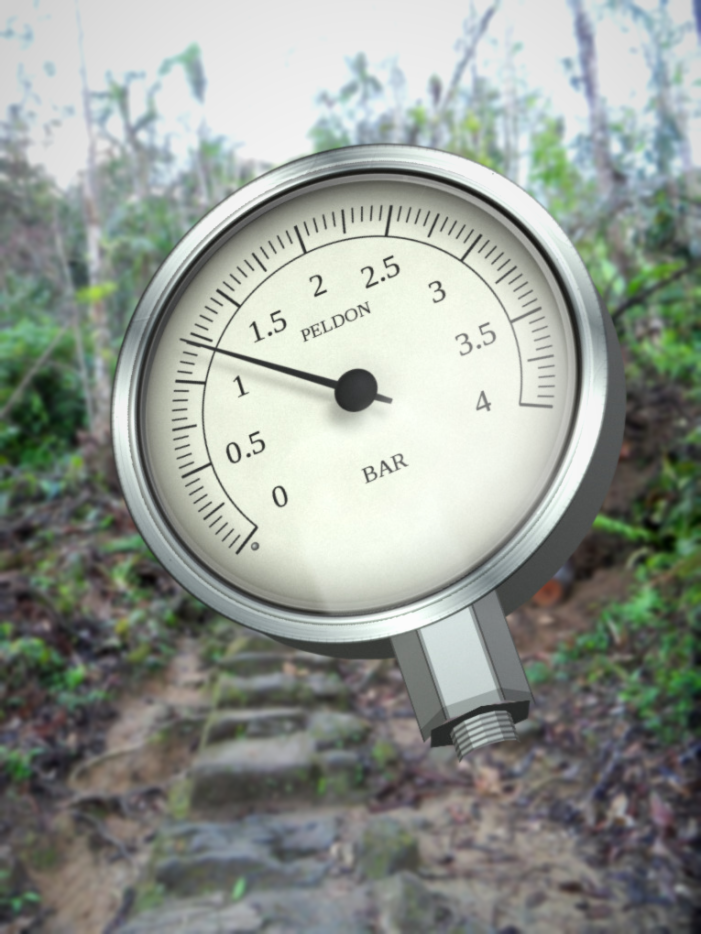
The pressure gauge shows 1.2bar
